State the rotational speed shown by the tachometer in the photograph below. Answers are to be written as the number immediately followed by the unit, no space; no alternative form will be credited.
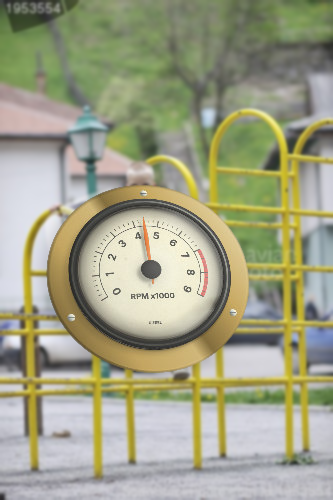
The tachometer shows 4400rpm
